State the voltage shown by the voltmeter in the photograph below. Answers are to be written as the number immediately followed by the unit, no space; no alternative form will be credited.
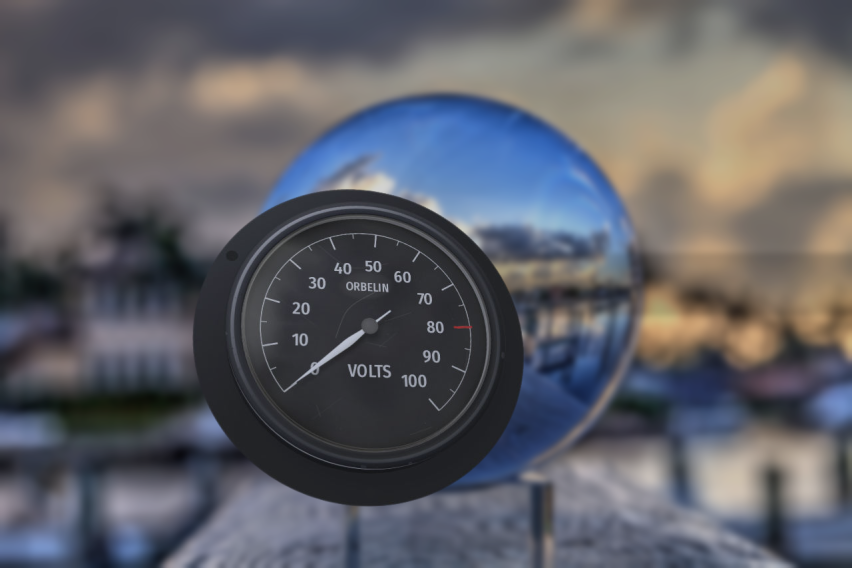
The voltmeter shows 0V
